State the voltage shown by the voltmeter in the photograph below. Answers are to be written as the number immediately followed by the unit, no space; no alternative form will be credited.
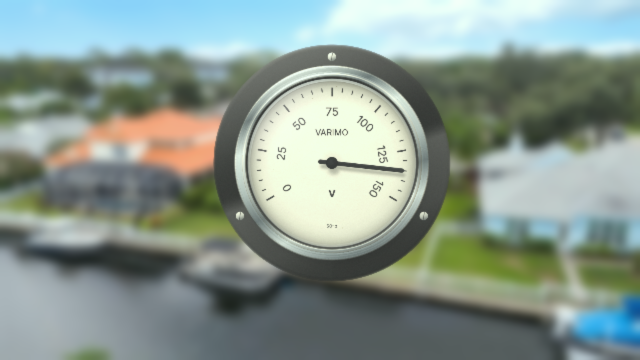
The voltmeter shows 135V
